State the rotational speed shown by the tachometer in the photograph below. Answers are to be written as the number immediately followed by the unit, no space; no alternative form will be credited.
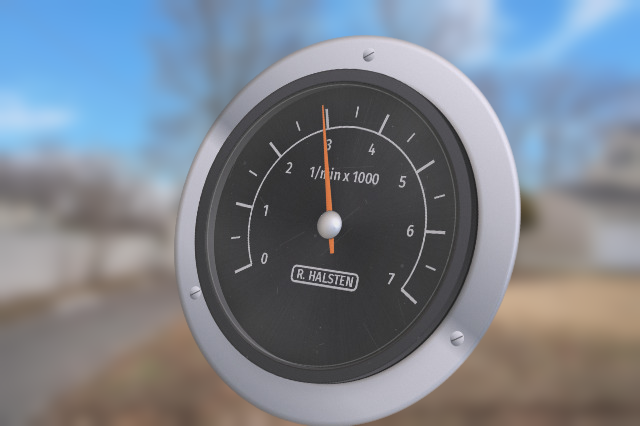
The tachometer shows 3000rpm
